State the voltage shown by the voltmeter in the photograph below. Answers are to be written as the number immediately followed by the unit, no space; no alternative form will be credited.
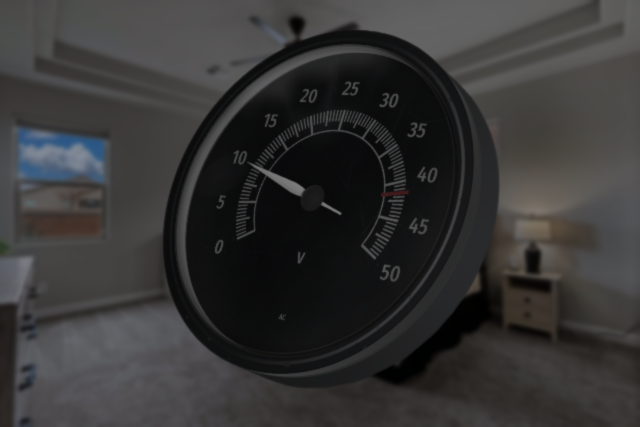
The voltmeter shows 10V
